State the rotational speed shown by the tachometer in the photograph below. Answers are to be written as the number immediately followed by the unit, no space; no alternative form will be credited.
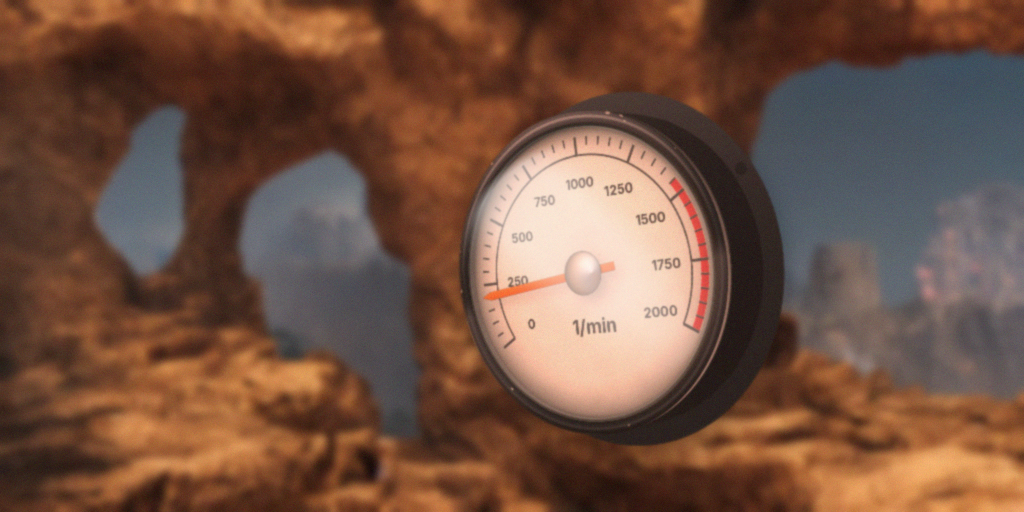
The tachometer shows 200rpm
